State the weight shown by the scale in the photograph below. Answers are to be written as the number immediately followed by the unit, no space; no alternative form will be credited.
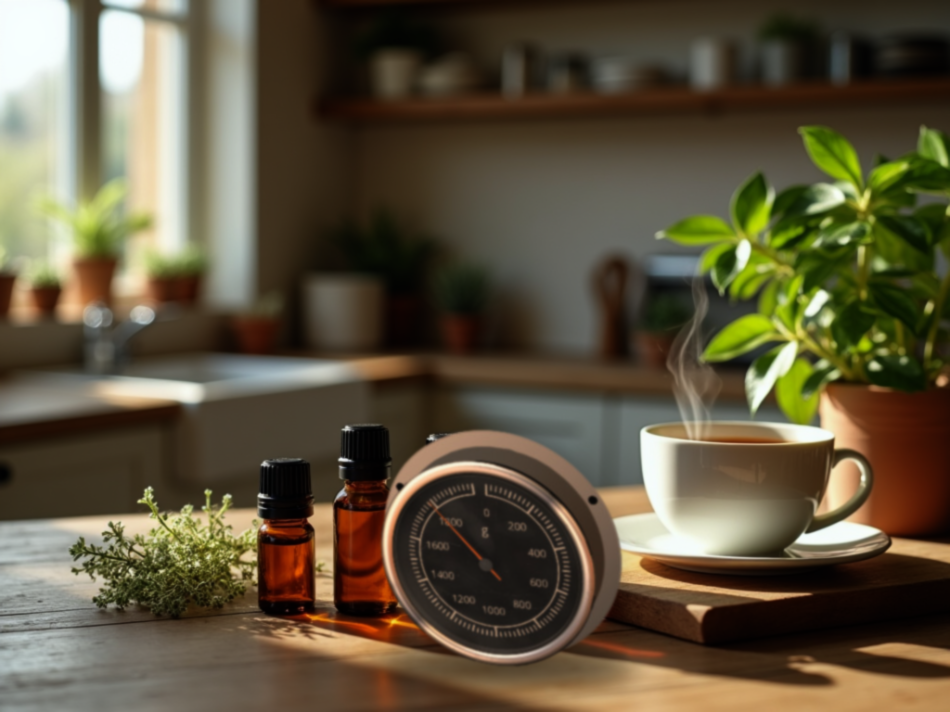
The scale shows 1800g
